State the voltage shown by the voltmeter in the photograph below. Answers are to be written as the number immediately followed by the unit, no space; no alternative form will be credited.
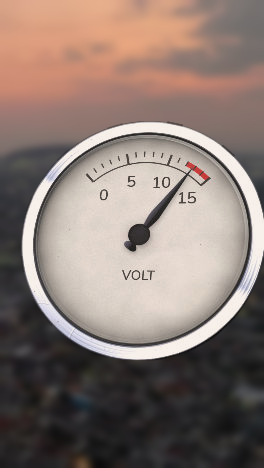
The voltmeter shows 13V
